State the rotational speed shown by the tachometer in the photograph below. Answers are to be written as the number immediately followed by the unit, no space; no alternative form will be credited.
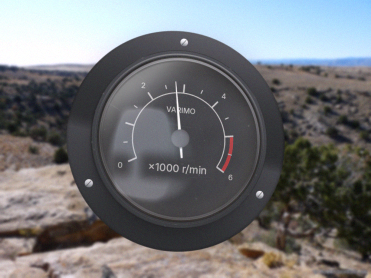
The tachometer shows 2750rpm
